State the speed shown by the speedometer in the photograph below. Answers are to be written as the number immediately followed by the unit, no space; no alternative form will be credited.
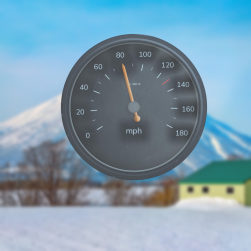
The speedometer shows 80mph
